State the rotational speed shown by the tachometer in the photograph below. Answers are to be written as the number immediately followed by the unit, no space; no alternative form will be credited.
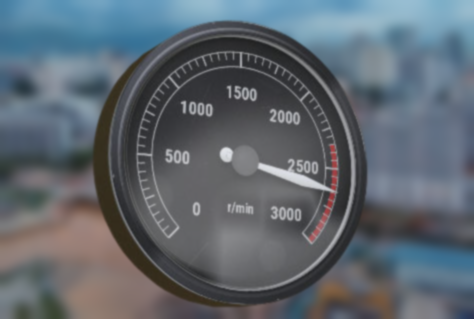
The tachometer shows 2650rpm
